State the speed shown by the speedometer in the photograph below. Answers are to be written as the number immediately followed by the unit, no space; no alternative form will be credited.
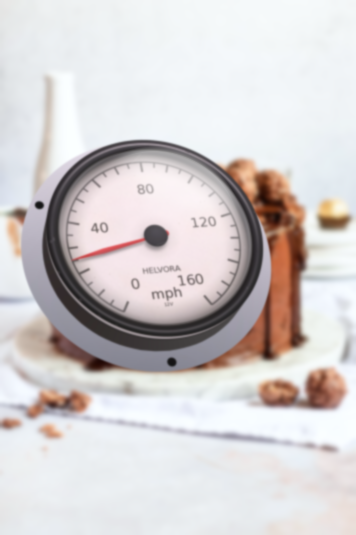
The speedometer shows 25mph
